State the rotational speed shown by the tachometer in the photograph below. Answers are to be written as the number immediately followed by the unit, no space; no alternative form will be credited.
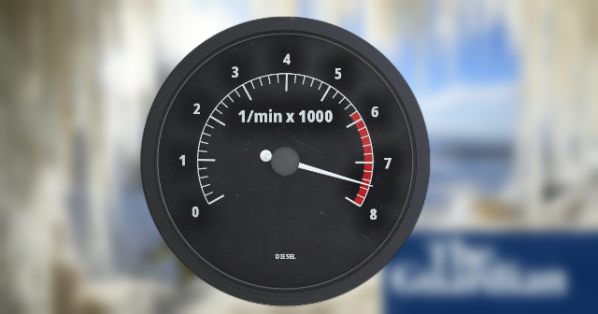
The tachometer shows 7500rpm
